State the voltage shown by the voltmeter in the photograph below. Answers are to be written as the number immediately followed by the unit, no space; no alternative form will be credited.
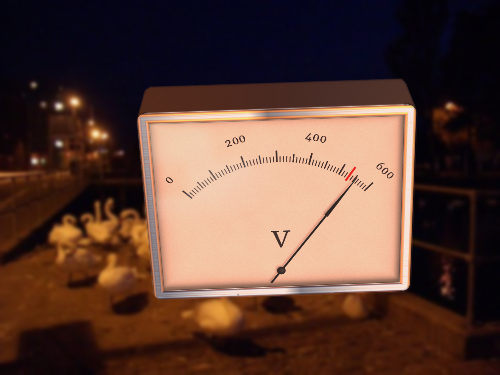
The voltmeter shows 550V
